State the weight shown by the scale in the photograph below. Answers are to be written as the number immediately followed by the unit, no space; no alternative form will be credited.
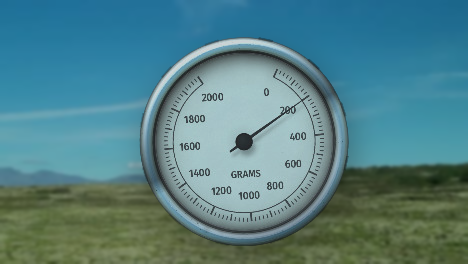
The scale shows 200g
